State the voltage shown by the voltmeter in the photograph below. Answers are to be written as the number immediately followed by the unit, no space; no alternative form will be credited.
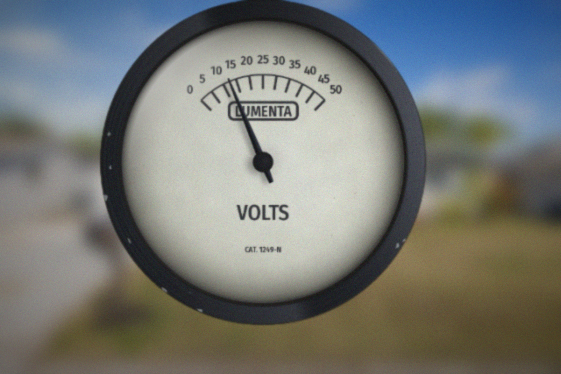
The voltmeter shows 12.5V
